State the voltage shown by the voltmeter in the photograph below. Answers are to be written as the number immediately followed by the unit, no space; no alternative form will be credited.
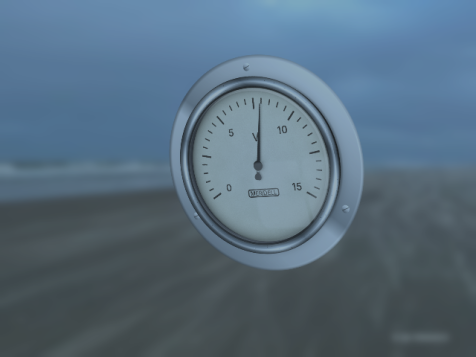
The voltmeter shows 8V
